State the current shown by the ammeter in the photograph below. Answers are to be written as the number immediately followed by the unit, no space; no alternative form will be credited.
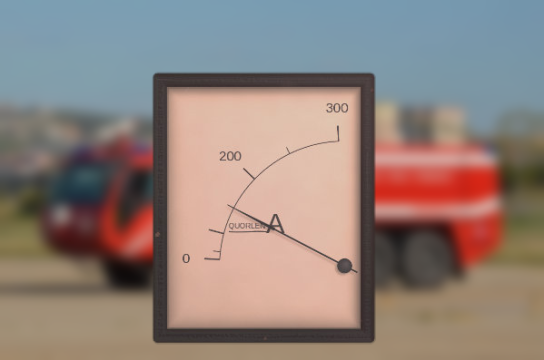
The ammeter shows 150A
